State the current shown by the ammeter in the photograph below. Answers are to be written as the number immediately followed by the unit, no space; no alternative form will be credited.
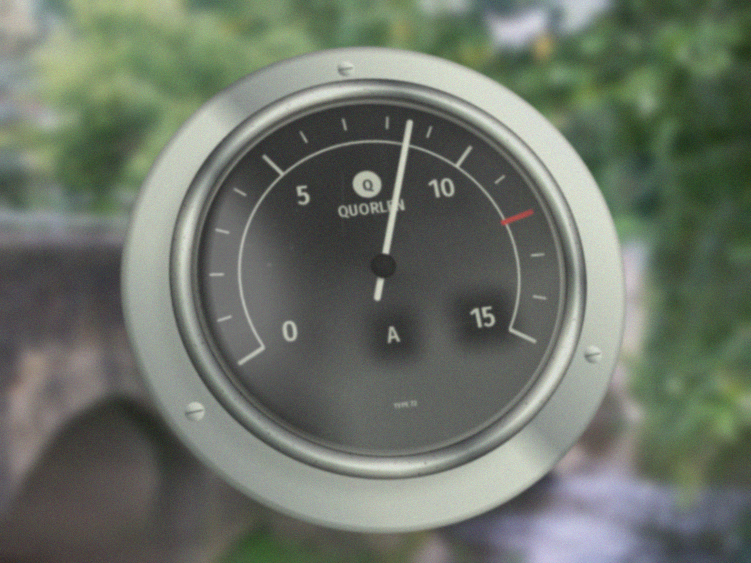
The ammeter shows 8.5A
